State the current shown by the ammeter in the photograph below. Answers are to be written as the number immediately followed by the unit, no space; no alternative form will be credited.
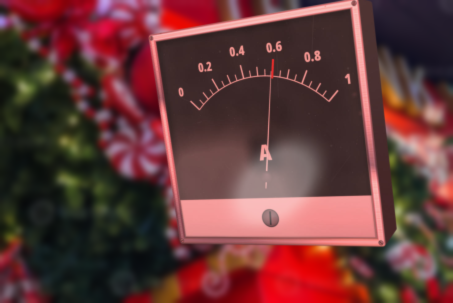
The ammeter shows 0.6A
